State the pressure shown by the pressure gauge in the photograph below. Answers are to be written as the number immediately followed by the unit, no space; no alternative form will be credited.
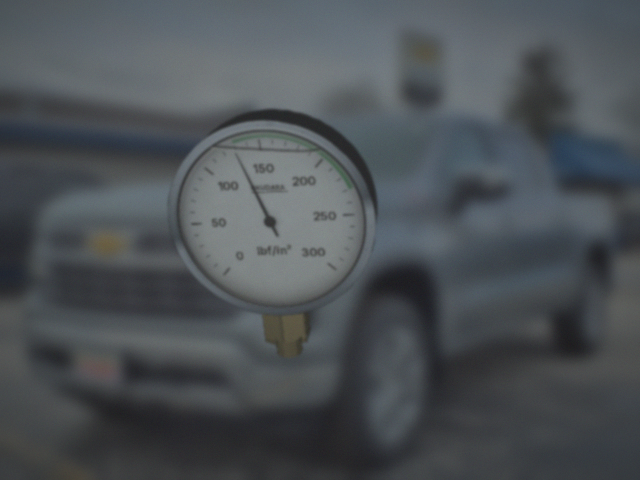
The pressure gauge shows 130psi
